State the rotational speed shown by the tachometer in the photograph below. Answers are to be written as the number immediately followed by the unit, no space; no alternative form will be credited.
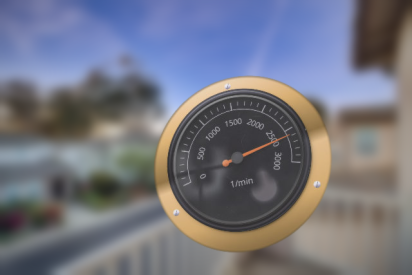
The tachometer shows 2600rpm
